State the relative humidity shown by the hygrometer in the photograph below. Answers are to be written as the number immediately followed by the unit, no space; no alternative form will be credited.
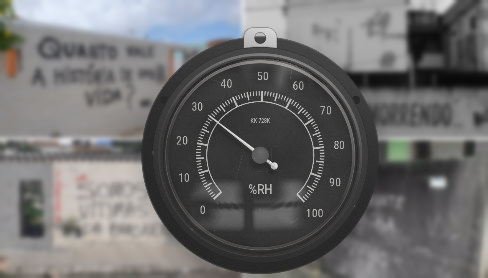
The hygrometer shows 30%
